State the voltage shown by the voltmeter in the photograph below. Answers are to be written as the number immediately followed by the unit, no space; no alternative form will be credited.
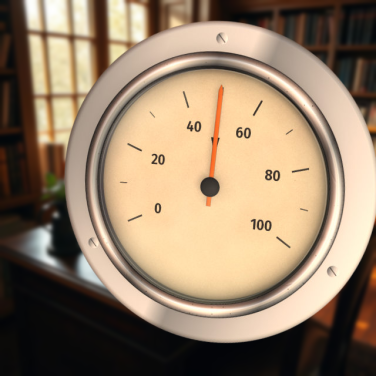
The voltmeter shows 50V
